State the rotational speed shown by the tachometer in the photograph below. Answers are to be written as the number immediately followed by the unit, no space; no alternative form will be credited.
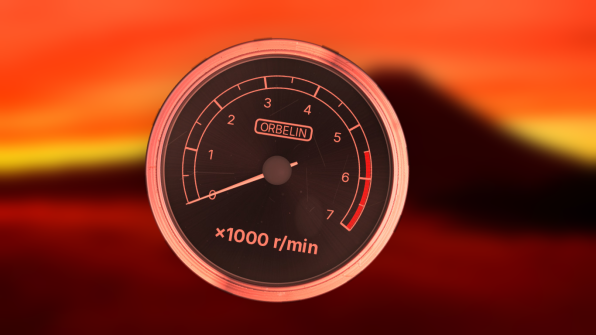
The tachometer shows 0rpm
